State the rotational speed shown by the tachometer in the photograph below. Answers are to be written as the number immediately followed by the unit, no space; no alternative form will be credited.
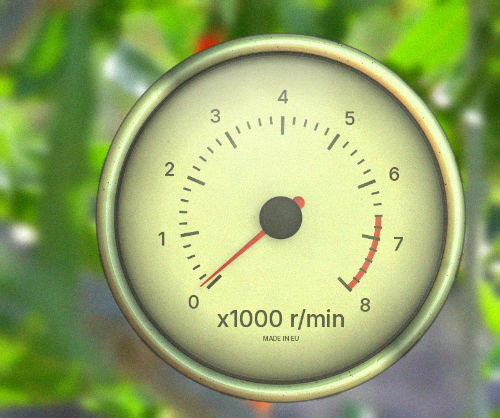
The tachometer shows 100rpm
